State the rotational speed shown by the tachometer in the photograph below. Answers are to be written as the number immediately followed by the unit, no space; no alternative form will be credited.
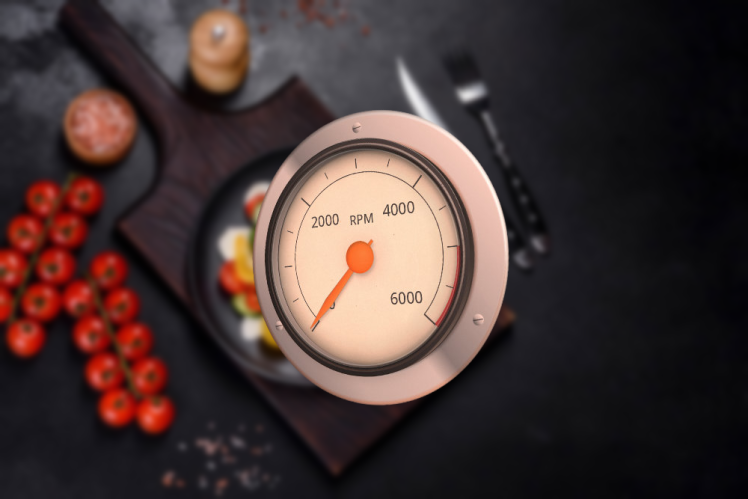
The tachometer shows 0rpm
